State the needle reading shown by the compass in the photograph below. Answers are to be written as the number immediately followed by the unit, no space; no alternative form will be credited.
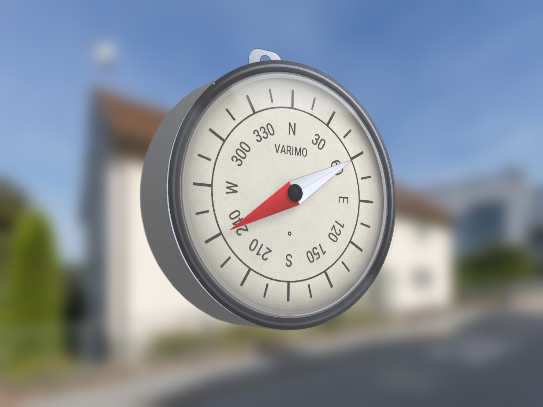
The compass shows 240°
